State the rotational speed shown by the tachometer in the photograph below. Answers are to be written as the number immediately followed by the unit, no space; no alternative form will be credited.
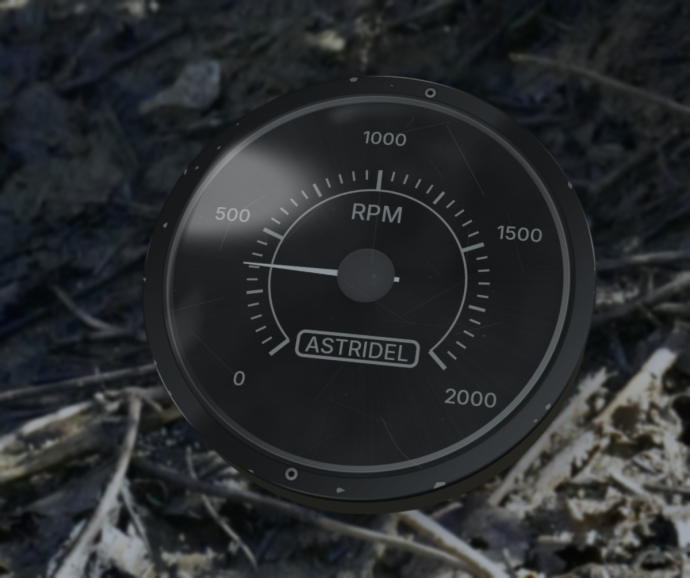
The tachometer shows 350rpm
